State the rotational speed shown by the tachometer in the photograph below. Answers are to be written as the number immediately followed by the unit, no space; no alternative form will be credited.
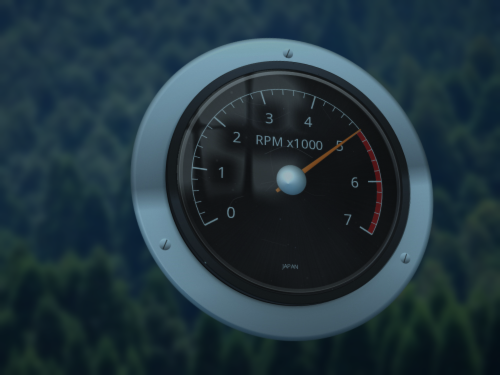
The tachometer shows 5000rpm
